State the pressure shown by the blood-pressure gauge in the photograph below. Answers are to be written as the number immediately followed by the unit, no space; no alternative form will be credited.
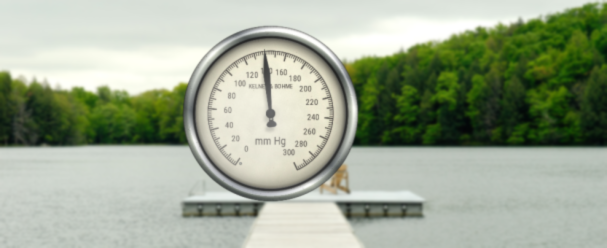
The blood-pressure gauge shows 140mmHg
